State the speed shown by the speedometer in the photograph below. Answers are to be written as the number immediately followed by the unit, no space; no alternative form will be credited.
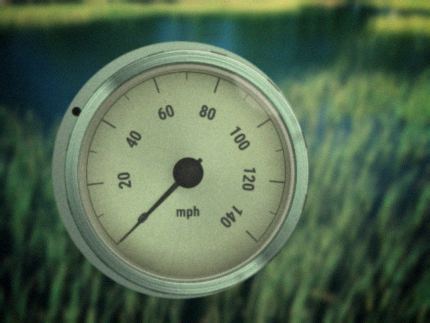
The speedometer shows 0mph
